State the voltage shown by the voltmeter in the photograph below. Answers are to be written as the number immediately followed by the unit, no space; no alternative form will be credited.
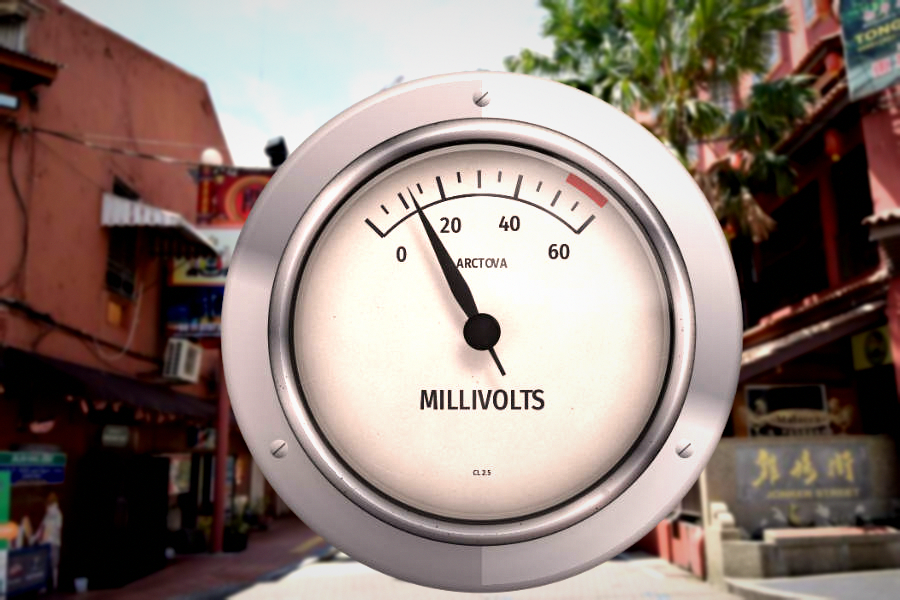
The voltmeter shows 12.5mV
